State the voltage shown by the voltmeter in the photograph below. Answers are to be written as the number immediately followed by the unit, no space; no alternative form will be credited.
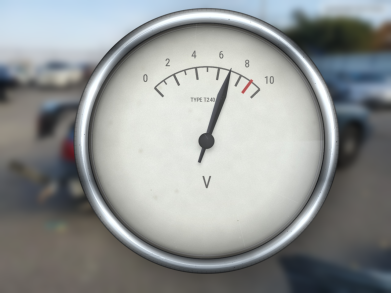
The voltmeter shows 7V
